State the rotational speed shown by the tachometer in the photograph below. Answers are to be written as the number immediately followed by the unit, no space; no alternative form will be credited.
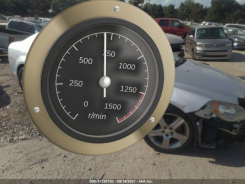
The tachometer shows 700rpm
